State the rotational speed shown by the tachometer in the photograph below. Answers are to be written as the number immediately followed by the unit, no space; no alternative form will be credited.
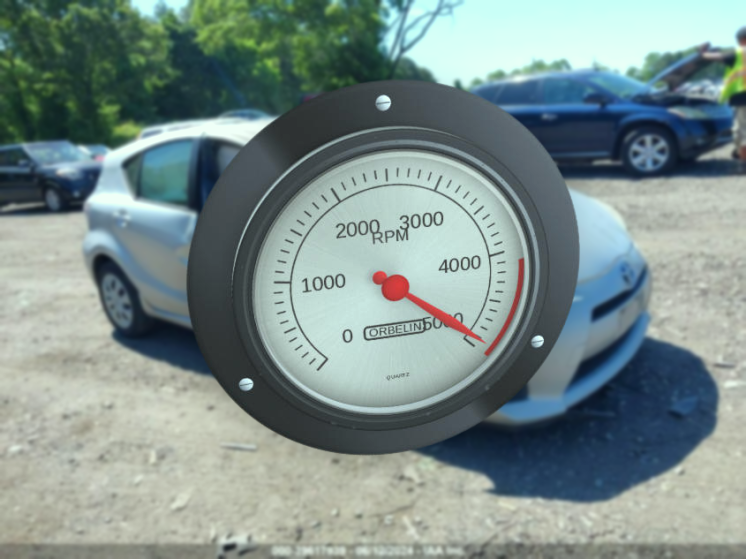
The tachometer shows 4900rpm
